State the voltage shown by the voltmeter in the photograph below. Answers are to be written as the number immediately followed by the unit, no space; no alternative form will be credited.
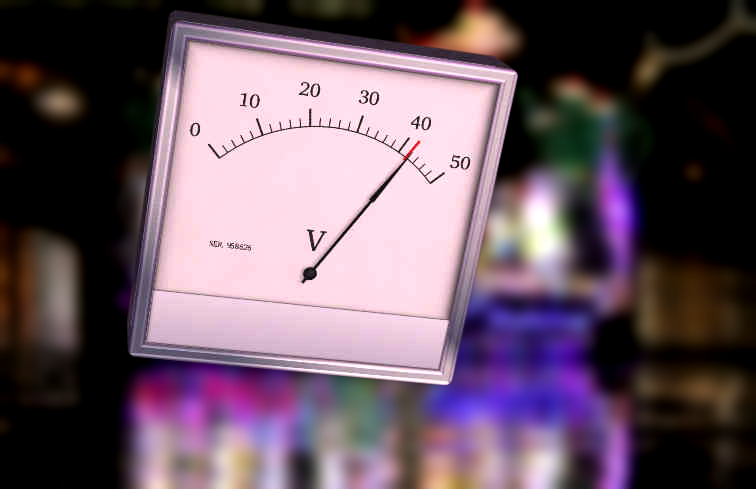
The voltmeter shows 42V
